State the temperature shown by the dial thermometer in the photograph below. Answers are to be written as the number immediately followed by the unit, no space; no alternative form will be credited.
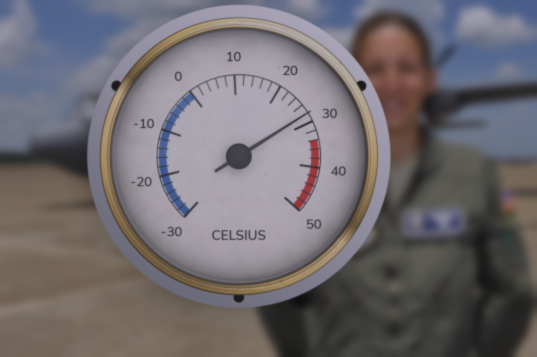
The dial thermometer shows 28°C
